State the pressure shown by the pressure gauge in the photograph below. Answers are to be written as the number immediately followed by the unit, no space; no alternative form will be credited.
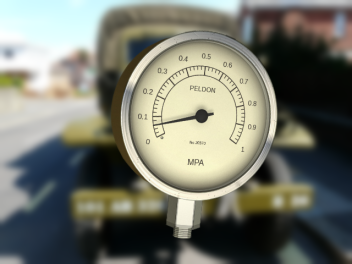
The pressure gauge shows 0.06MPa
